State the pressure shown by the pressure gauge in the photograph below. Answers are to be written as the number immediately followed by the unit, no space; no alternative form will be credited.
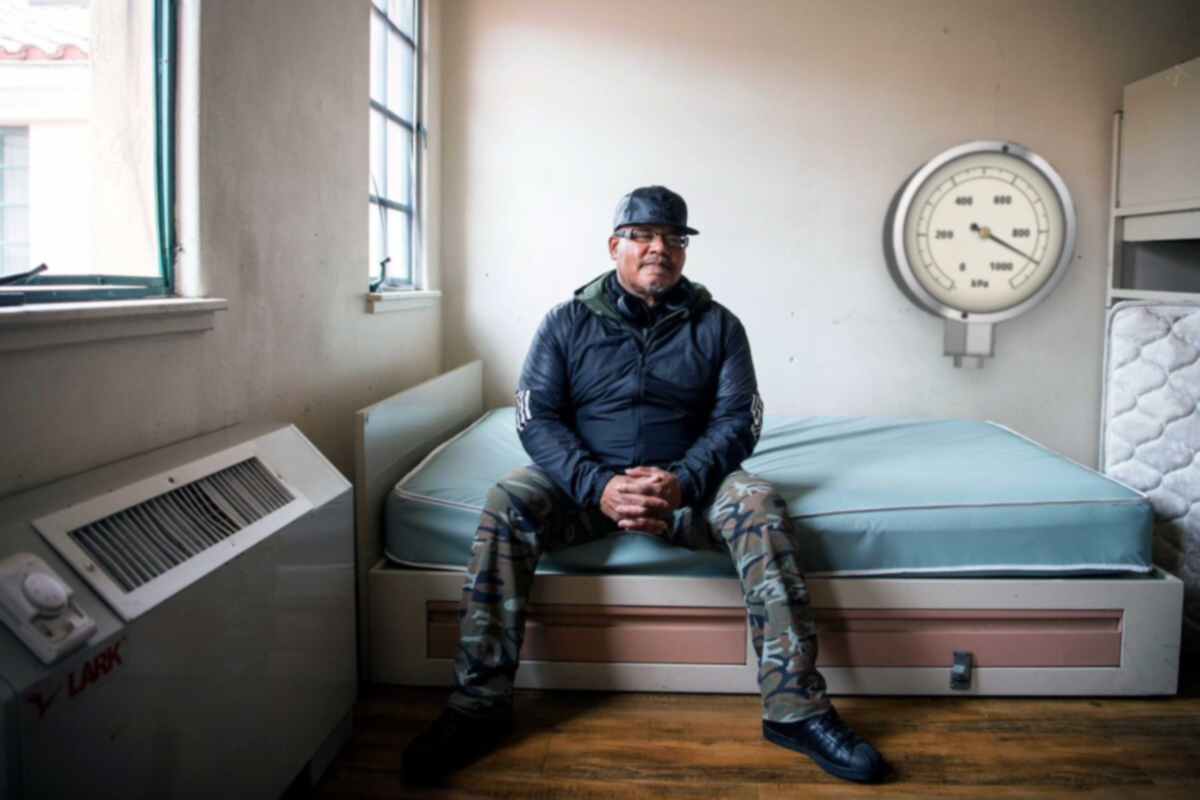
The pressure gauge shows 900kPa
